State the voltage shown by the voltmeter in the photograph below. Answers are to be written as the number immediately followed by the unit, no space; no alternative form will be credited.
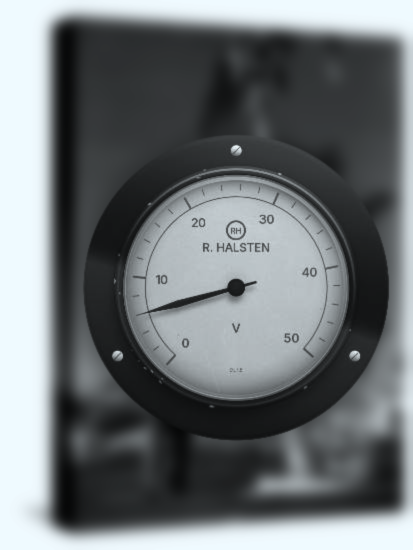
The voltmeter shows 6V
